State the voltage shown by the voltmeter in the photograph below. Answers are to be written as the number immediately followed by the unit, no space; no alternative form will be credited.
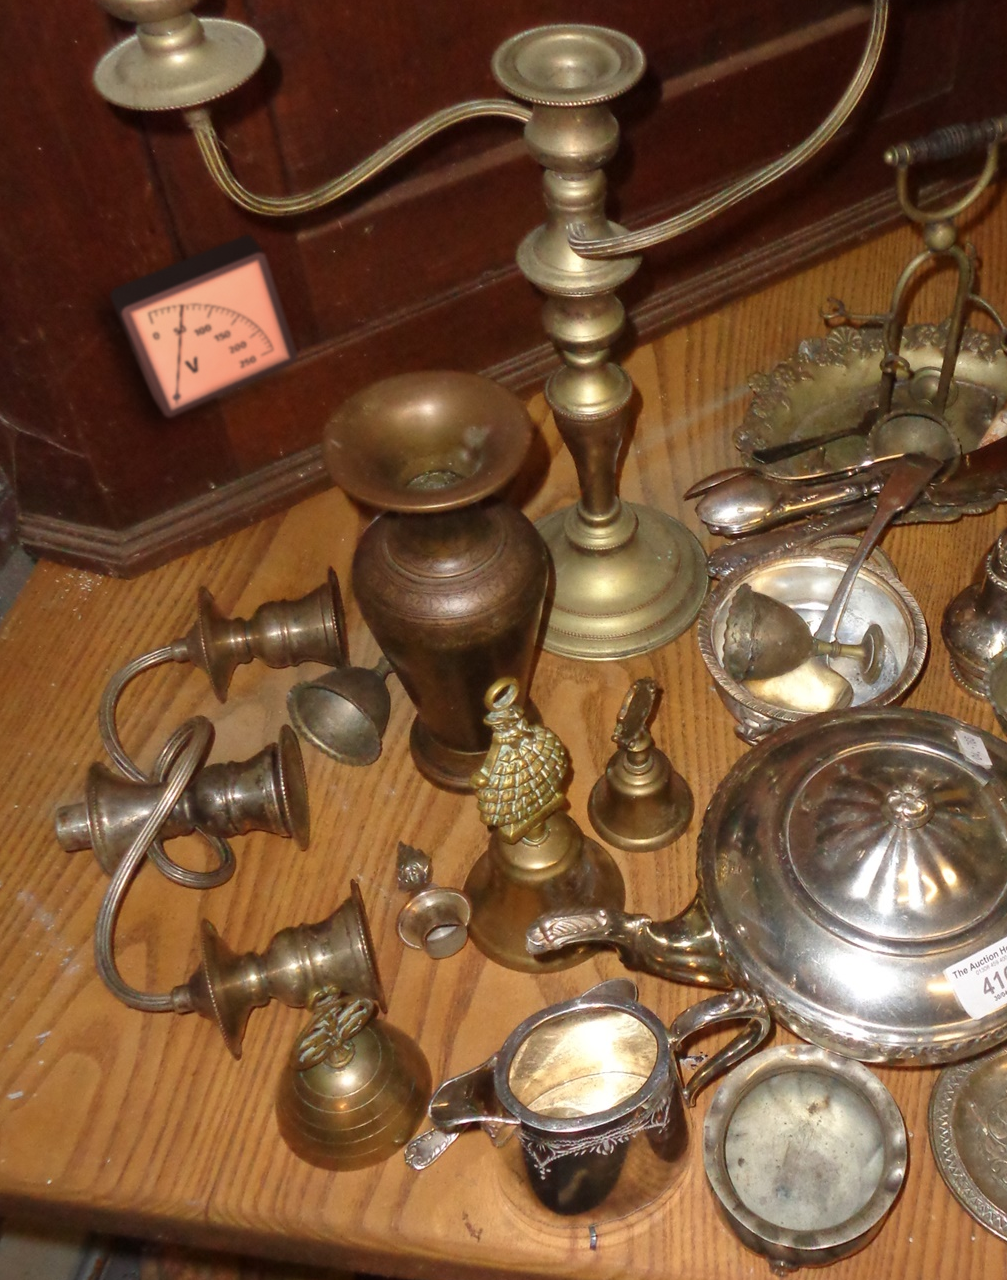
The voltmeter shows 50V
